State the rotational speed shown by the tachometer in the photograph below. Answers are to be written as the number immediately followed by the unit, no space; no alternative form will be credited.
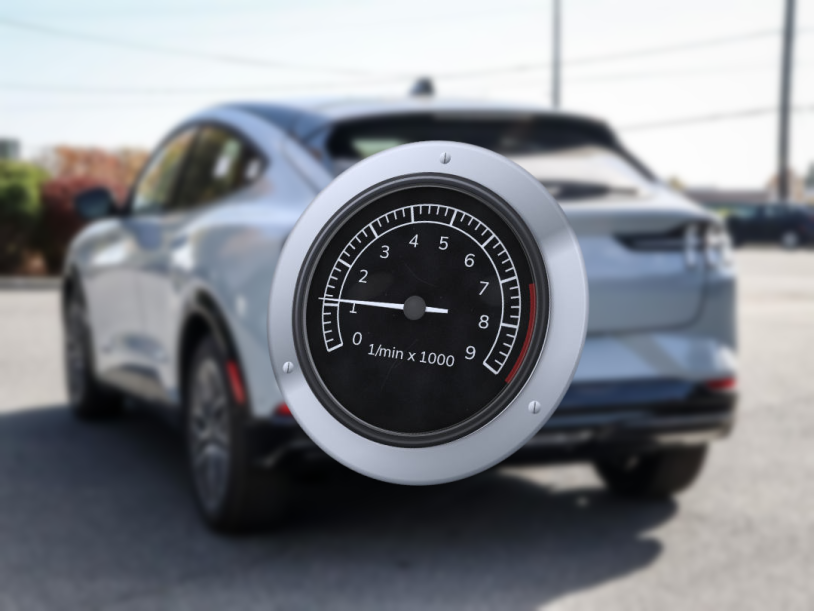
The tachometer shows 1100rpm
